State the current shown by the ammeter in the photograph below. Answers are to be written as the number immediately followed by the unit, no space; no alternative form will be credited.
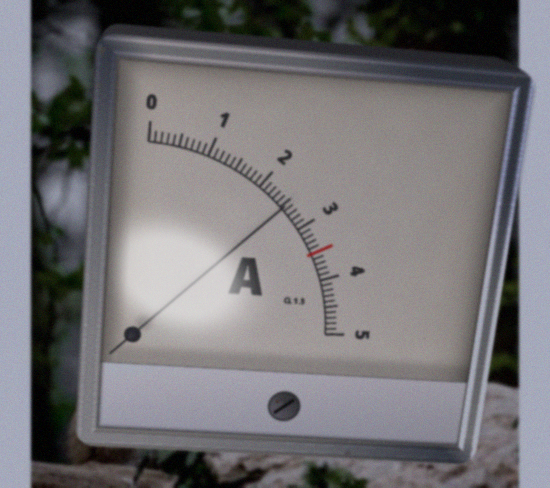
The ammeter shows 2.5A
